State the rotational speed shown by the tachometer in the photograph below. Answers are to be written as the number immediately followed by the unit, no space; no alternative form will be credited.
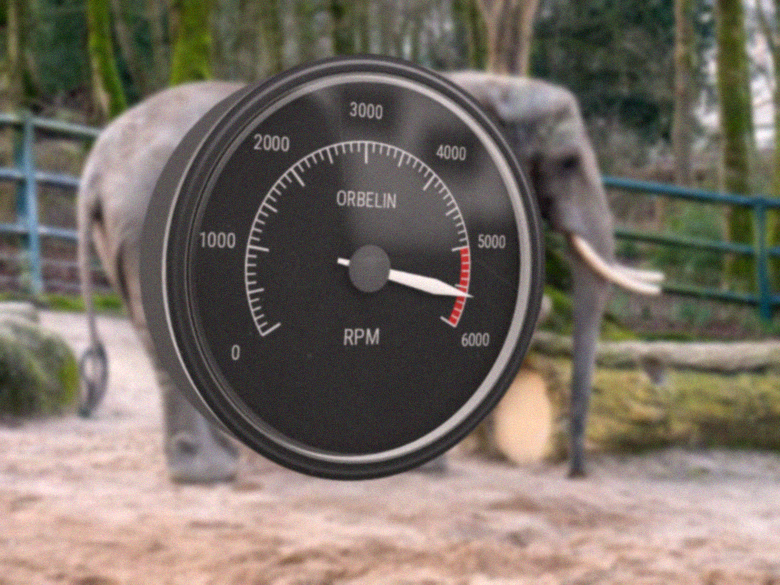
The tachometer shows 5600rpm
